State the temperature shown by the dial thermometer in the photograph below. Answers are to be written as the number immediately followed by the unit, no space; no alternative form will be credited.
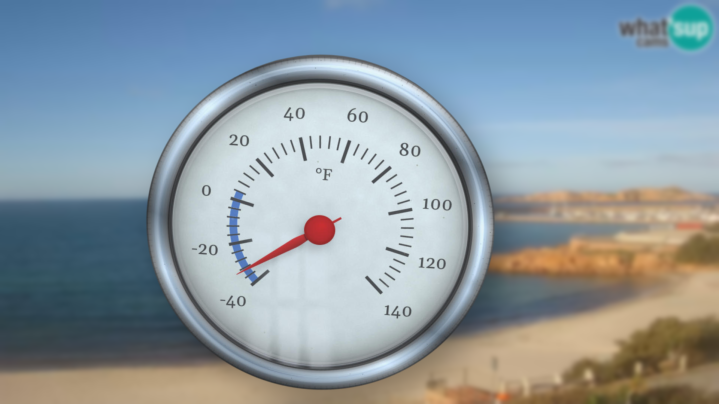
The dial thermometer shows -32°F
